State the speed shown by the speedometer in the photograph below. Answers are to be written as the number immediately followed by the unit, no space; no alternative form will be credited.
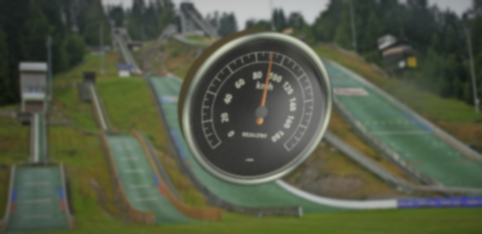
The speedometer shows 90km/h
